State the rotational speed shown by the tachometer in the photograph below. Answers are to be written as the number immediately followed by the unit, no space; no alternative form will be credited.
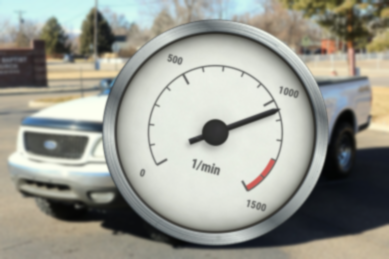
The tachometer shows 1050rpm
